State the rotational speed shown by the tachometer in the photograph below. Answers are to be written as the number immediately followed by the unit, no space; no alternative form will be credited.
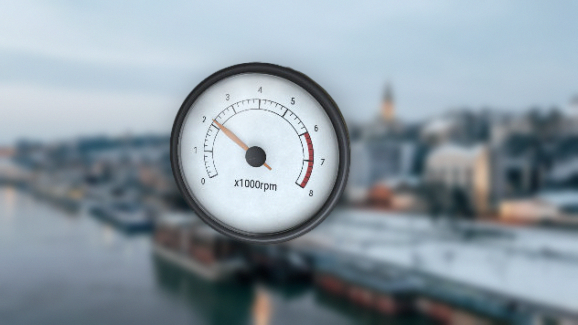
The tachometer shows 2200rpm
